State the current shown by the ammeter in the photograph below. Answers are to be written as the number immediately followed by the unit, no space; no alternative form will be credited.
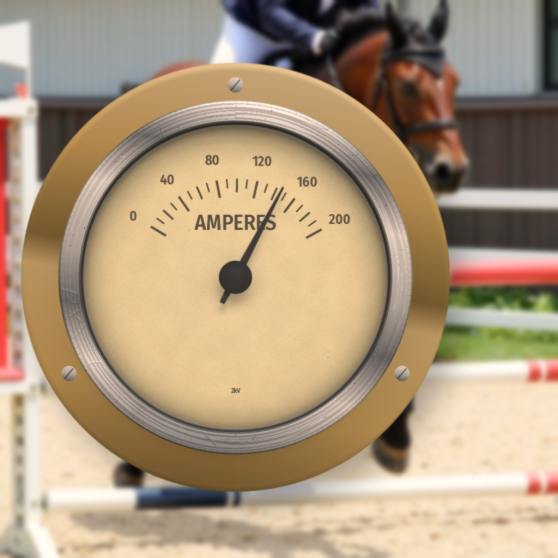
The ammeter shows 145A
